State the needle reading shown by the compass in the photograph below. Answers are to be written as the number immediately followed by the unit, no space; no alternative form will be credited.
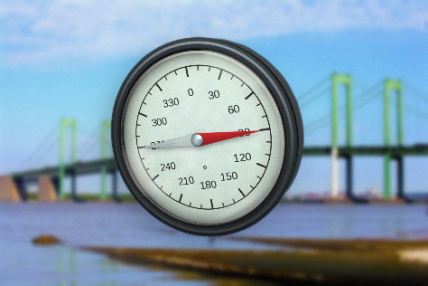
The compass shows 90°
